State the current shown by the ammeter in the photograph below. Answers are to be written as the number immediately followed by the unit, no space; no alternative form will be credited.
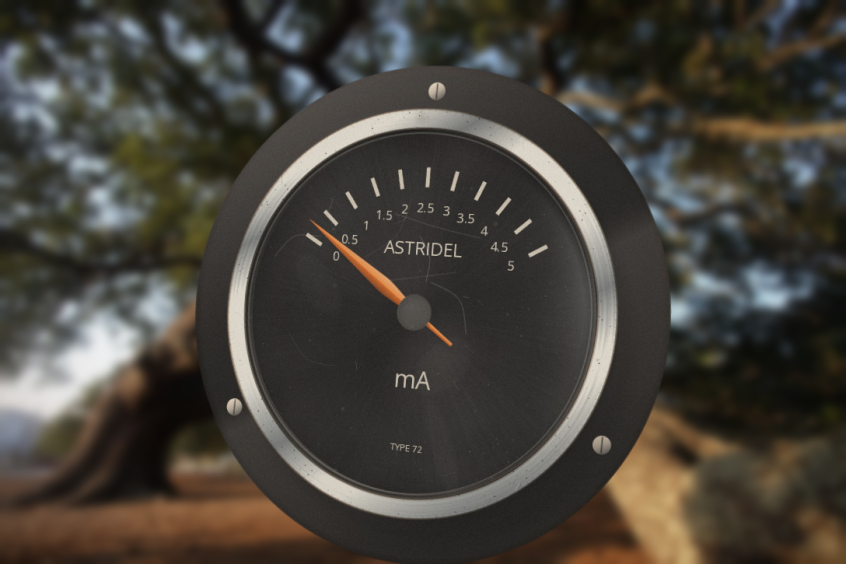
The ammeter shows 0.25mA
